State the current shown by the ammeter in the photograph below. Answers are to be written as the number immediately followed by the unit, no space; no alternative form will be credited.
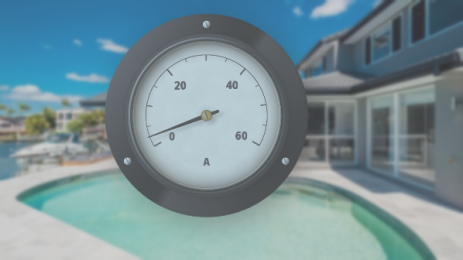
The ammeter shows 2.5A
